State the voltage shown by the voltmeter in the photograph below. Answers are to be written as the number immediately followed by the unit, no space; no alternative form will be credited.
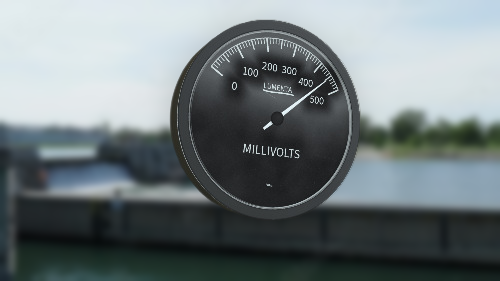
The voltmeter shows 450mV
